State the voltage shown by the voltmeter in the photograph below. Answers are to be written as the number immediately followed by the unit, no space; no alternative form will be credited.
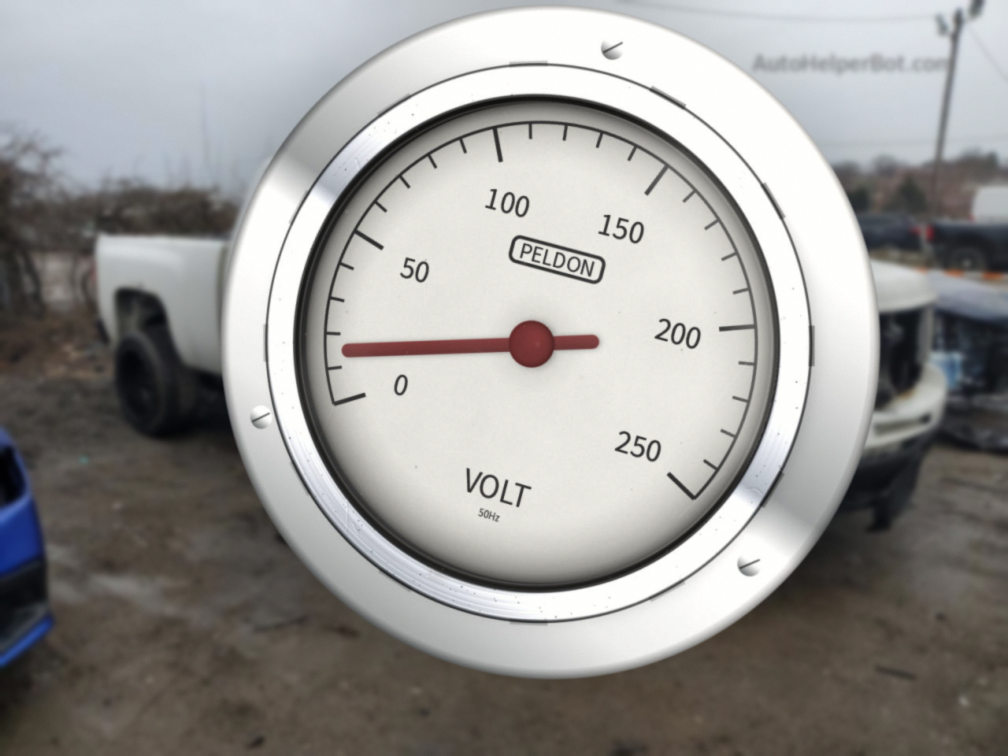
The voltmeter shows 15V
